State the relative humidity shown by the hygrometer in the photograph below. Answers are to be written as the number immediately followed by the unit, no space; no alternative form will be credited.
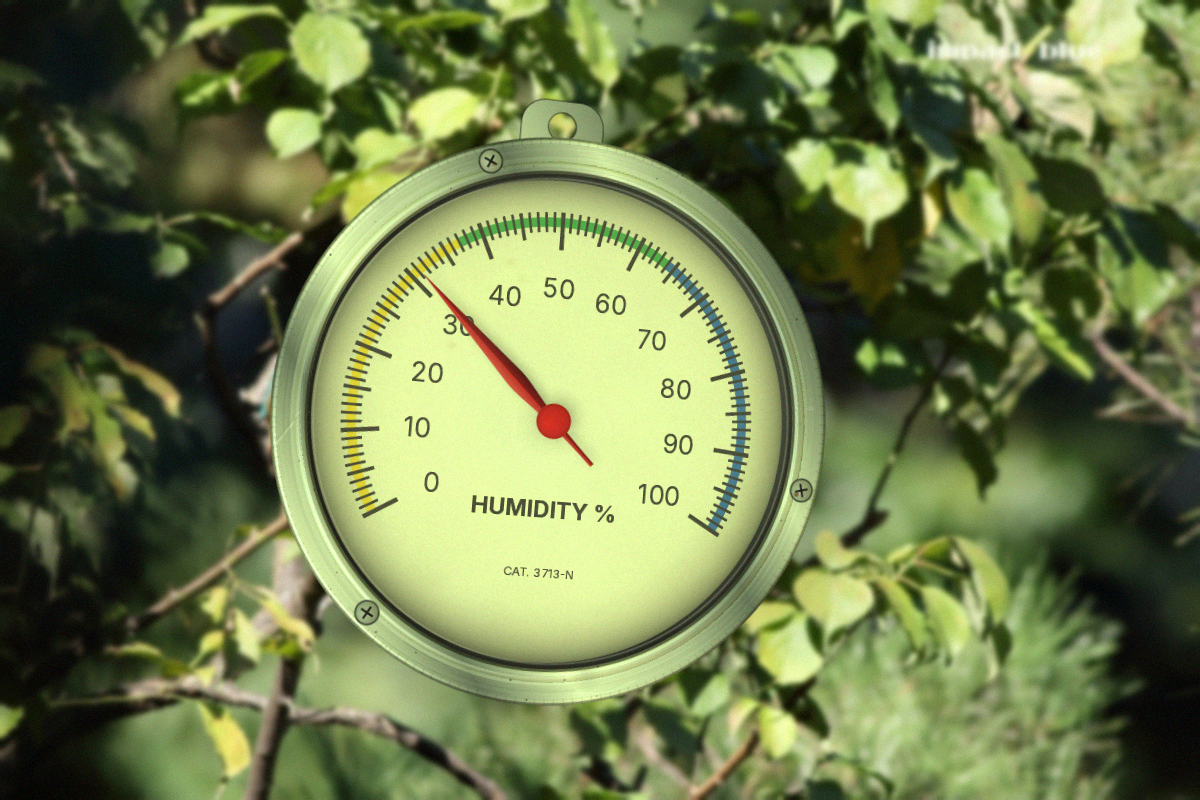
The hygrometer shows 31%
